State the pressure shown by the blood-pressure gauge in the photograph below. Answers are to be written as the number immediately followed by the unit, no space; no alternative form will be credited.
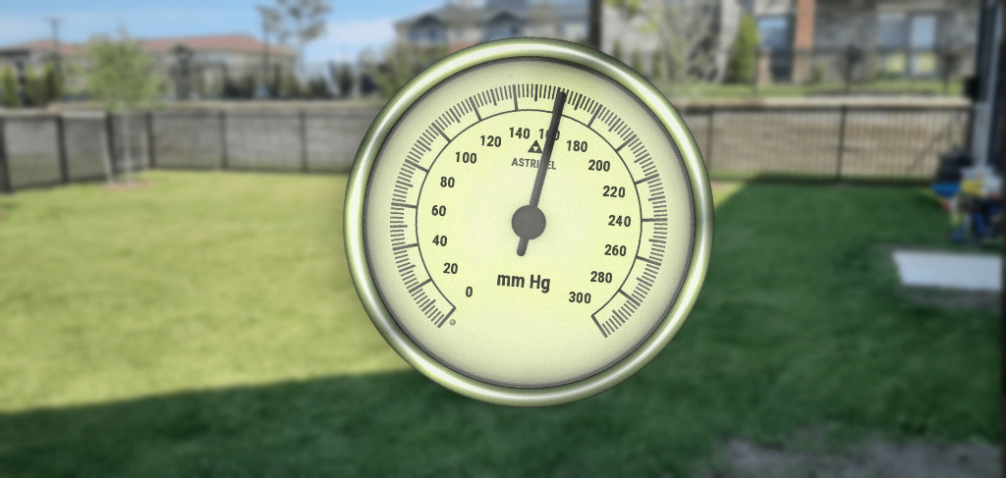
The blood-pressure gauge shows 162mmHg
